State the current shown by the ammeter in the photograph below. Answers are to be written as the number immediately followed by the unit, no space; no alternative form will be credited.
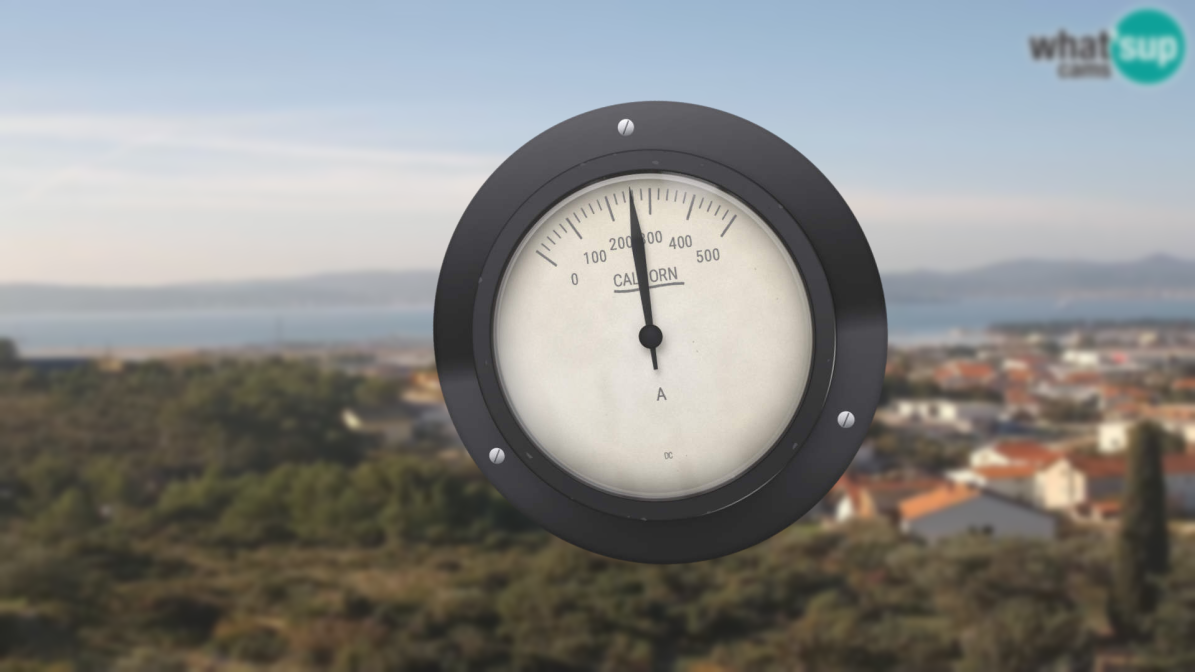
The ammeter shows 260A
